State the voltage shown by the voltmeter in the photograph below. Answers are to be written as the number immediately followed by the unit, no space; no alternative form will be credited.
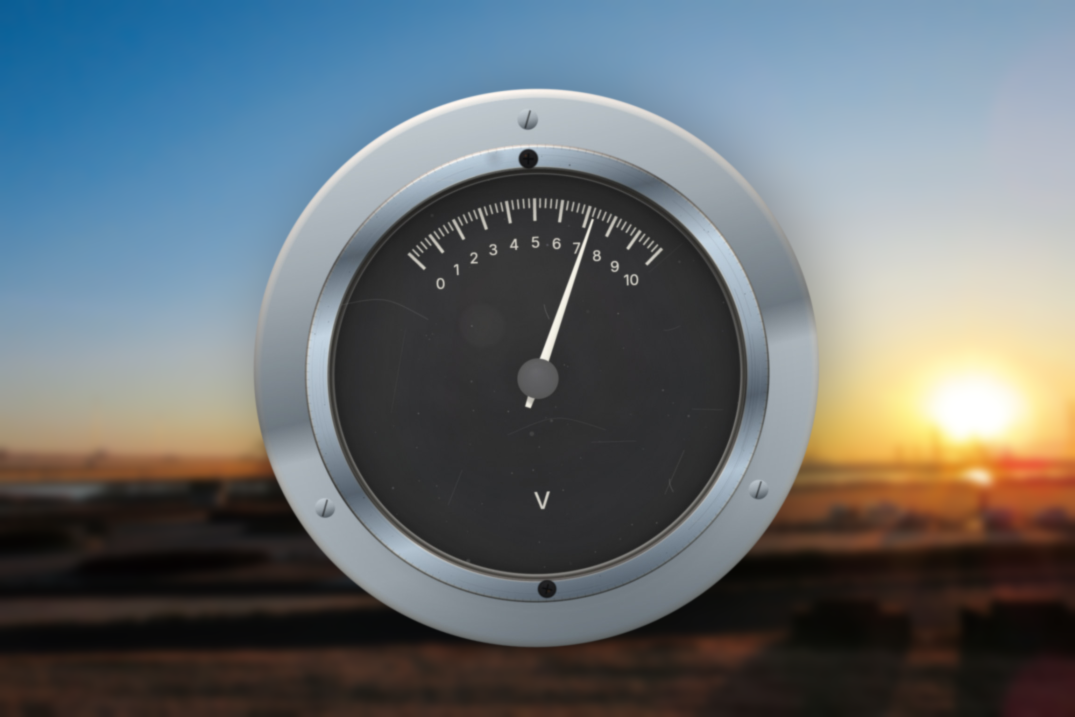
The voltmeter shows 7.2V
